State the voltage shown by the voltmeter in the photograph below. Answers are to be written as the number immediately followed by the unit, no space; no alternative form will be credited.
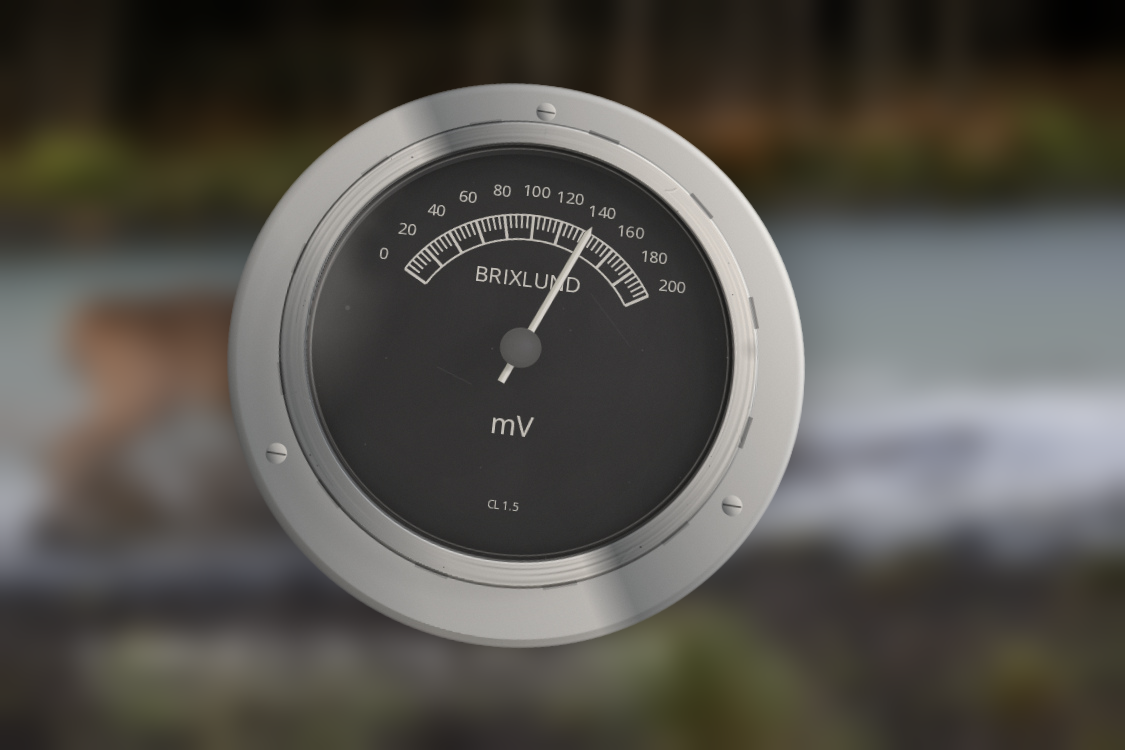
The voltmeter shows 140mV
